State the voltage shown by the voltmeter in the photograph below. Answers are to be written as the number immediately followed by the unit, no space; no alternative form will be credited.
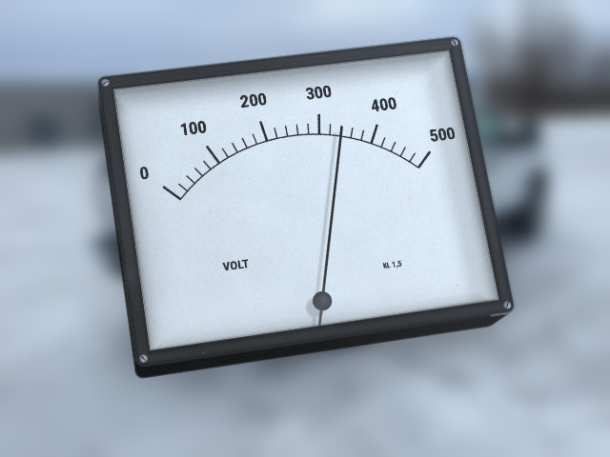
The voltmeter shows 340V
